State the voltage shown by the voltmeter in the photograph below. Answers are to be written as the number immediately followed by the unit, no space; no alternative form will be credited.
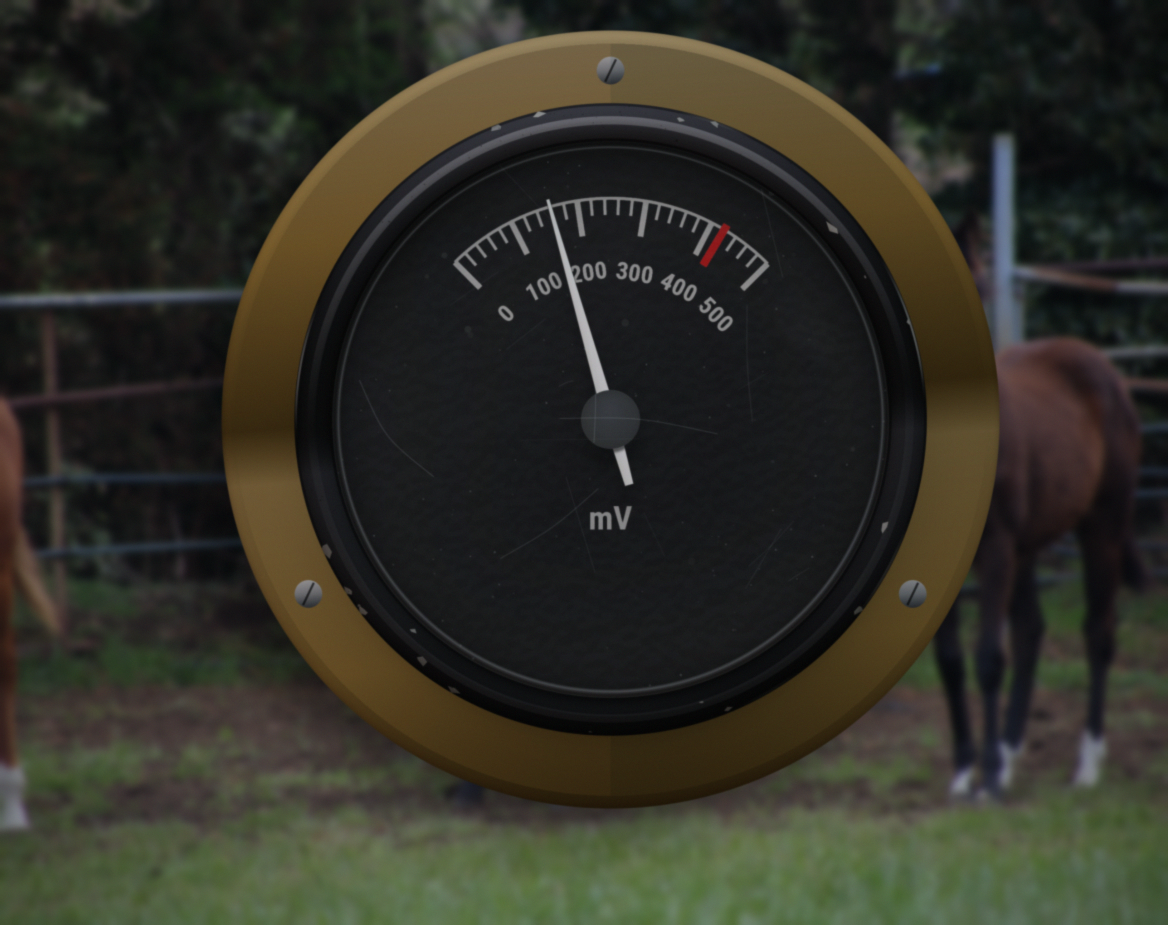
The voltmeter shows 160mV
